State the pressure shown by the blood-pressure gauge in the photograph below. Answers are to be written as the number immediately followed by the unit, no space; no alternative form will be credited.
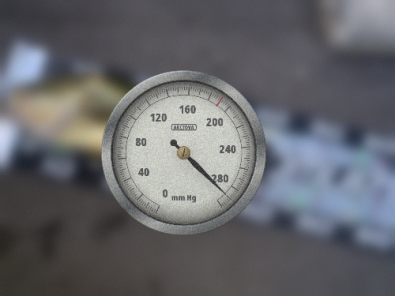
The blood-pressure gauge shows 290mmHg
